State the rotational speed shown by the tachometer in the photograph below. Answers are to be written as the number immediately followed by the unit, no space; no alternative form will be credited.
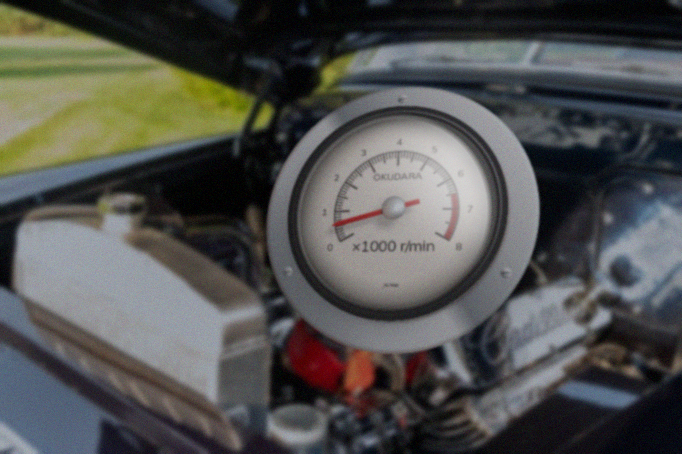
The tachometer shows 500rpm
